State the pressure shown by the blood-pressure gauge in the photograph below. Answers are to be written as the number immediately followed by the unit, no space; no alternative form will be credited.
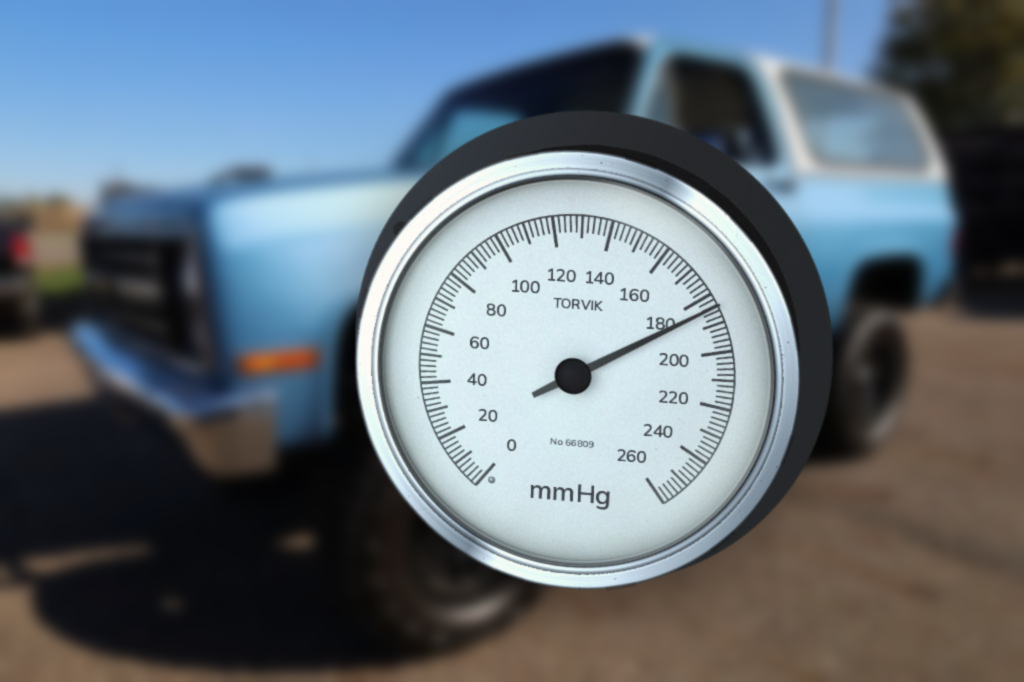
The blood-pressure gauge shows 184mmHg
